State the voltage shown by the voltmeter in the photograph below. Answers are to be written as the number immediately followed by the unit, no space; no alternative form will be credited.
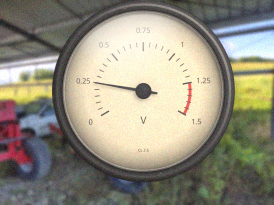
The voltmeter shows 0.25V
